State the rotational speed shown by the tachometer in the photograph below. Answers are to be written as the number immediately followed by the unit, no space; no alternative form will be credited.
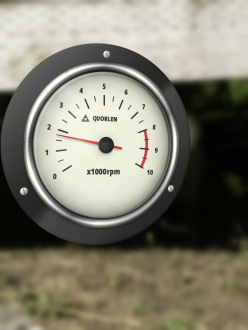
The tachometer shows 1750rpm
